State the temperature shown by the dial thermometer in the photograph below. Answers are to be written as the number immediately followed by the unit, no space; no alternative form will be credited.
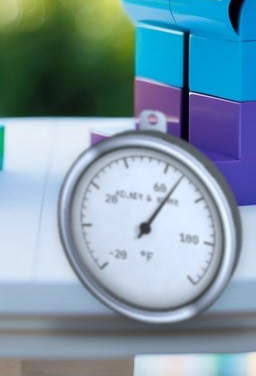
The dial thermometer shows 68°F
